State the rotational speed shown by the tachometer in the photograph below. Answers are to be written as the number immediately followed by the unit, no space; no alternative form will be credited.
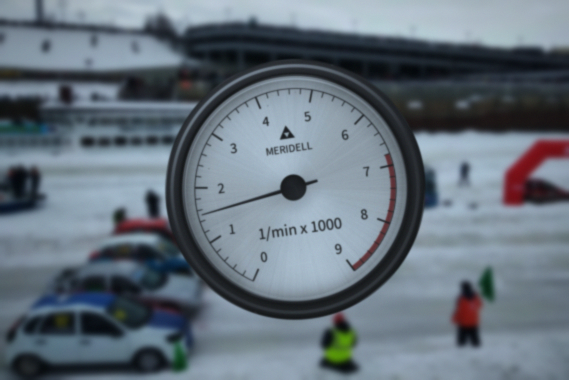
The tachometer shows 1500rpm
